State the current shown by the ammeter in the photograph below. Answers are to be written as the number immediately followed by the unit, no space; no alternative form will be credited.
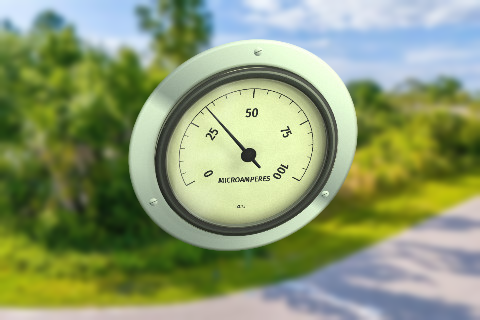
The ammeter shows 32.5µA
